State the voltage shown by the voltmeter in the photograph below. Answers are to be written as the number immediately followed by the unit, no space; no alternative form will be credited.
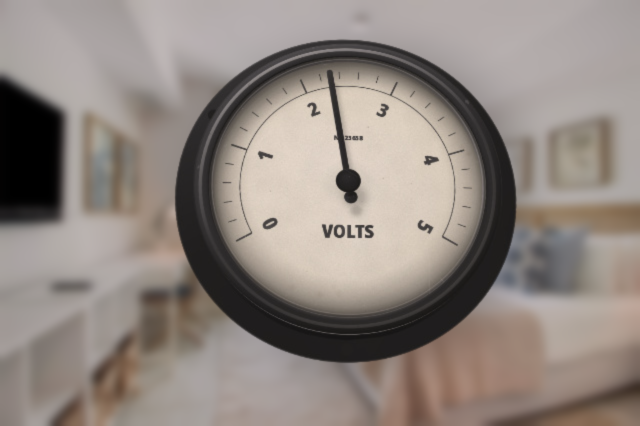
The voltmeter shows 2.3V
